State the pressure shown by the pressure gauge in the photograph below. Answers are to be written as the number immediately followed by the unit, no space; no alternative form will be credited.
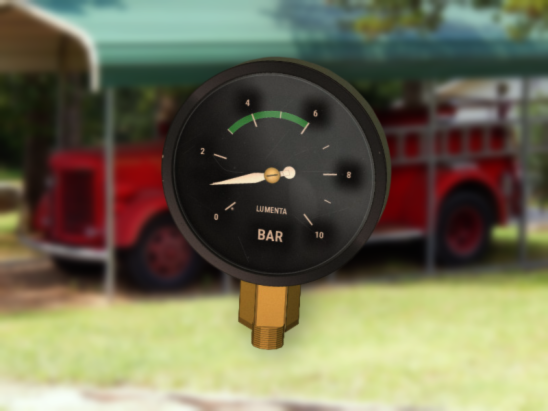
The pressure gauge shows 1bar
